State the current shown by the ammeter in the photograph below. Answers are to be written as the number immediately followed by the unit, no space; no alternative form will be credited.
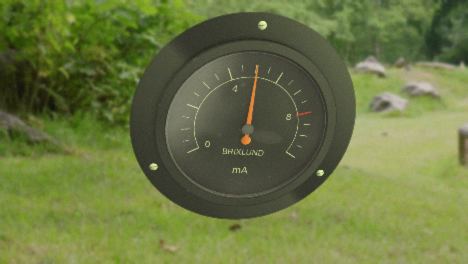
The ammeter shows 5mA
